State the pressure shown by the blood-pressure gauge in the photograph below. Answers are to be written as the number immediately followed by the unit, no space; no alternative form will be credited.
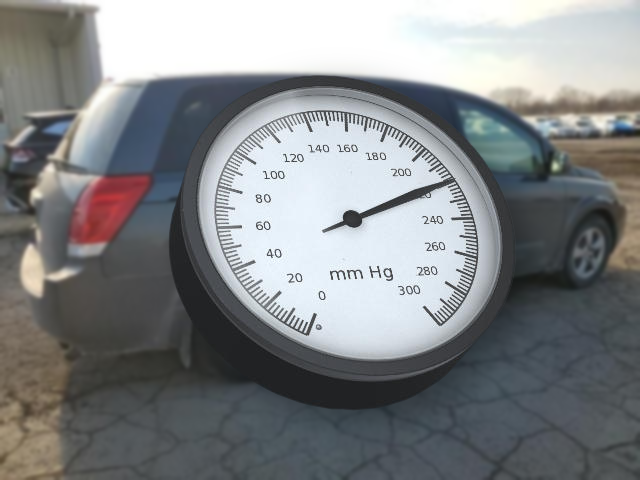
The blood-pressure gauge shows 220mmHg
